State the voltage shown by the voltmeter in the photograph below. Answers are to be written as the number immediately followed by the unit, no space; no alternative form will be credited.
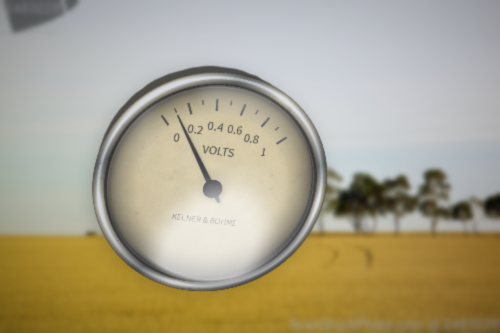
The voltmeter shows 0.1V
